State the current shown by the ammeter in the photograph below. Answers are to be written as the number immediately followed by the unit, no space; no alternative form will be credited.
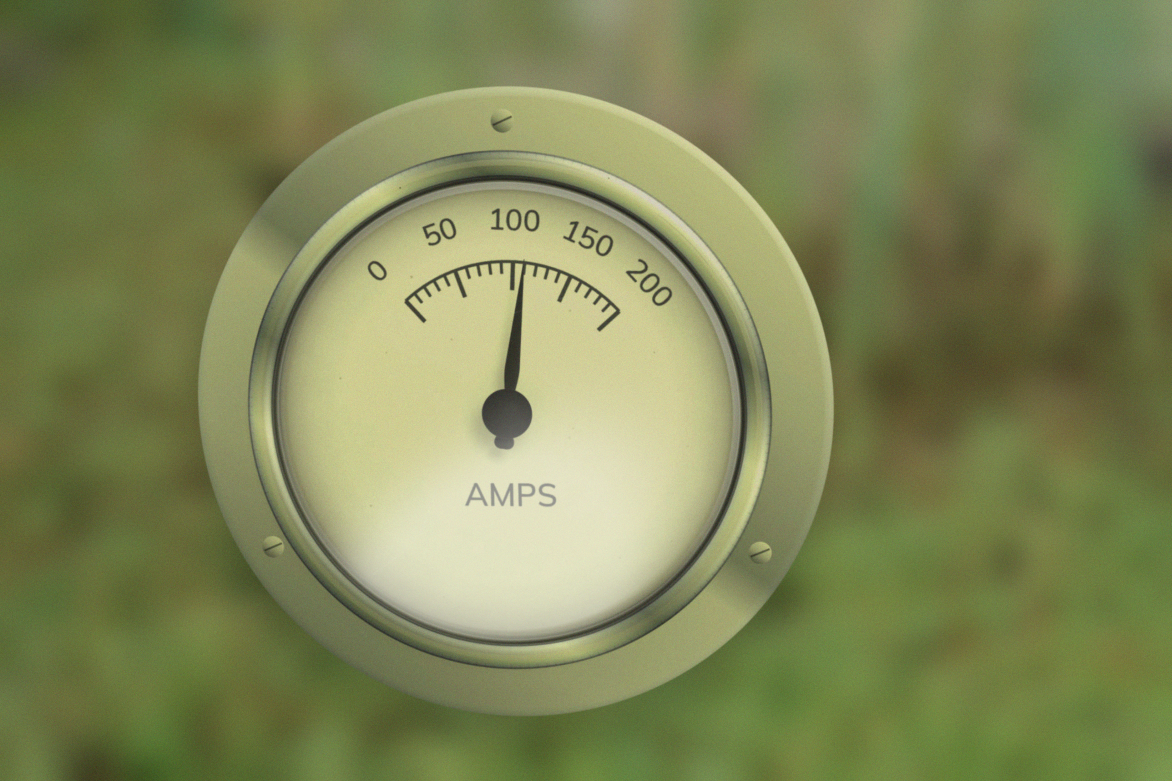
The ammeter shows 110A
